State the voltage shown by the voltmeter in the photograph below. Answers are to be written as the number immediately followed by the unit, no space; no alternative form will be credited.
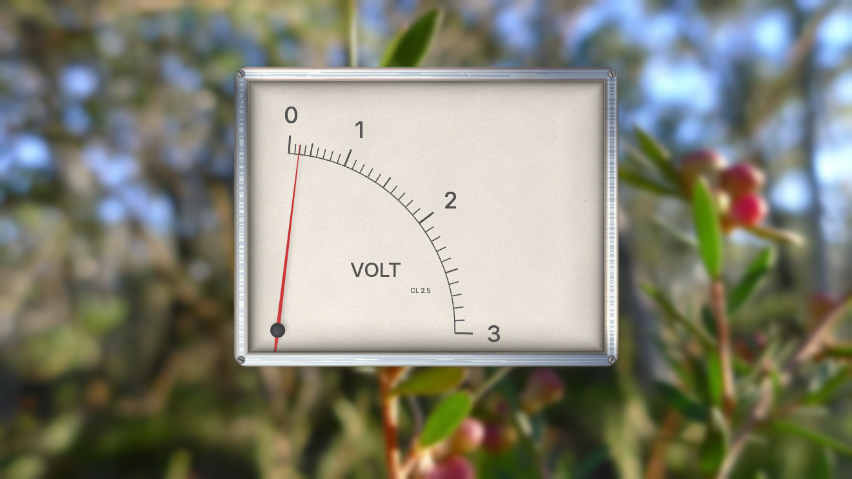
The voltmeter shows 0.3V
